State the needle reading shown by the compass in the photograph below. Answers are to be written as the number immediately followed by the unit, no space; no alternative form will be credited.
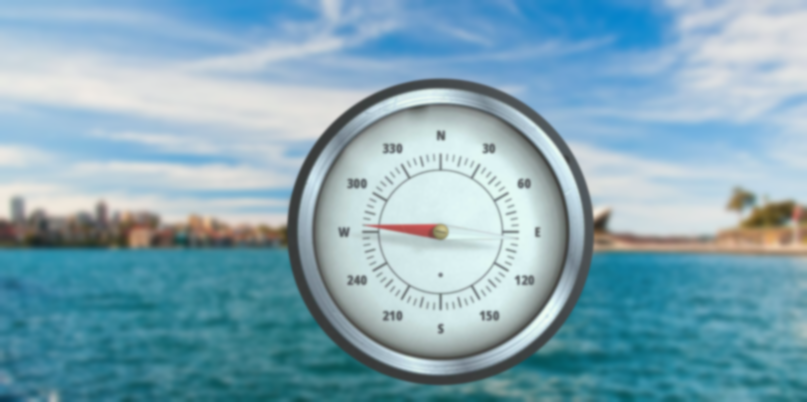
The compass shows 275°
